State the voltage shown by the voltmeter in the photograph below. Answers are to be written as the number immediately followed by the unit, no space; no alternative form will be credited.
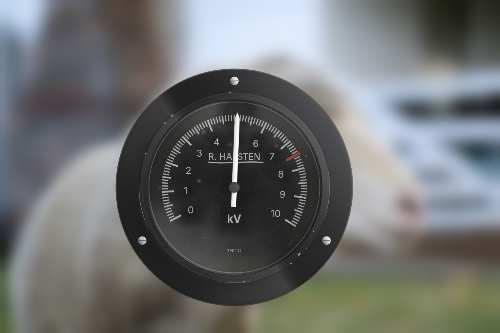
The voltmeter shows 5kV
